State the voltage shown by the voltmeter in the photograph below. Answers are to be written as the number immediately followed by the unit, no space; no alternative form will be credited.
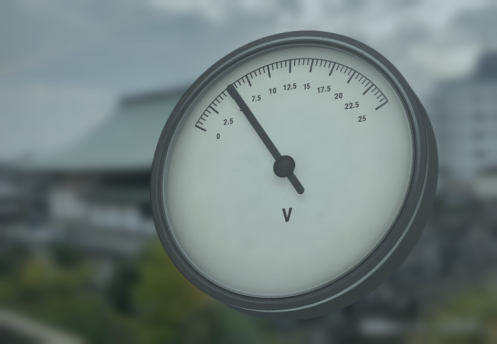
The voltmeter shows 5.5V
